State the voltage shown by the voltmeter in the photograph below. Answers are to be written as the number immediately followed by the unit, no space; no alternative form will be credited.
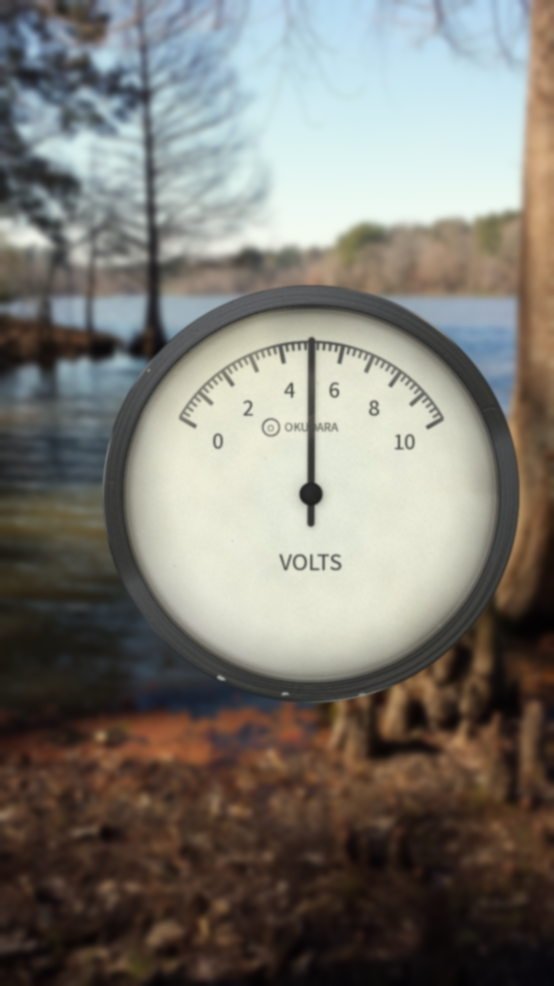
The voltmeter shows 5V
